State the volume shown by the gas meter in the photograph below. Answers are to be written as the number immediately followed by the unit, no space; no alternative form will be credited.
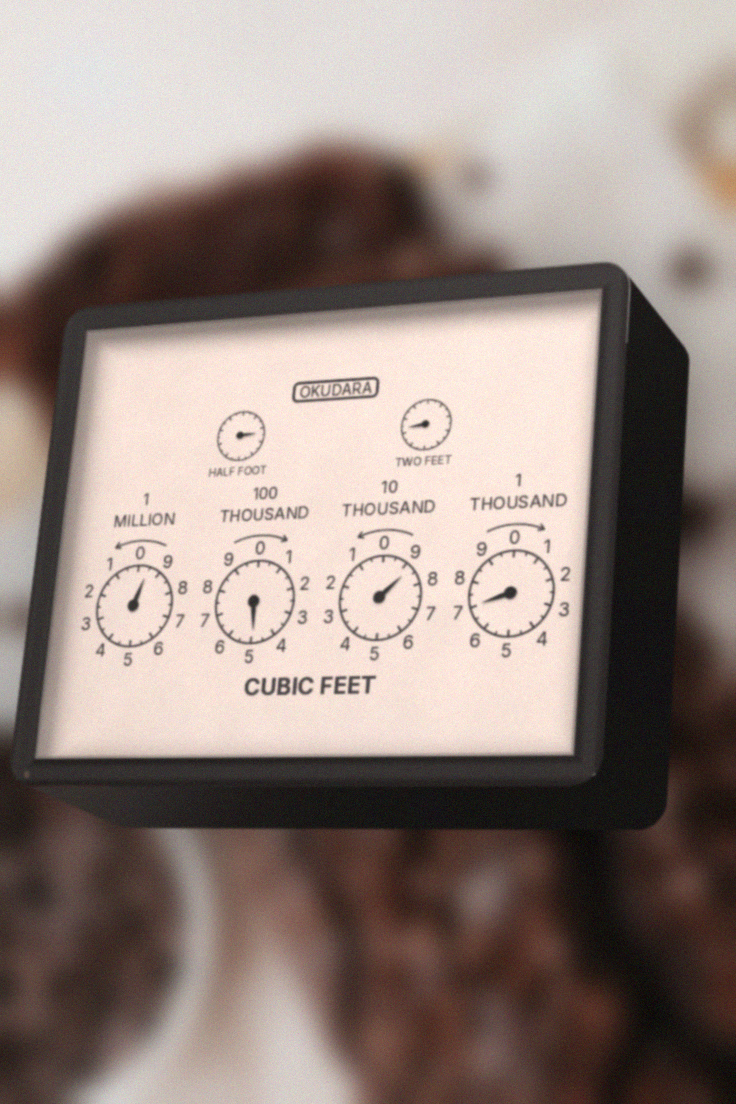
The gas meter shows 948700ft³
